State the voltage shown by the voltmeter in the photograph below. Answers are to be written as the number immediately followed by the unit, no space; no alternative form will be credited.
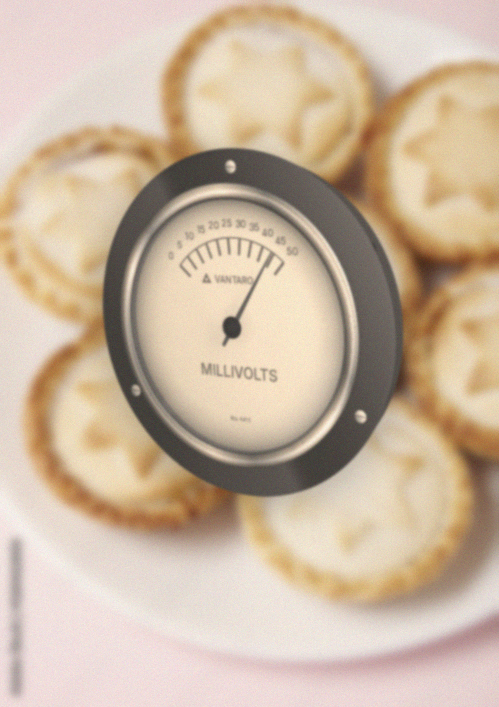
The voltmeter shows 45mV
